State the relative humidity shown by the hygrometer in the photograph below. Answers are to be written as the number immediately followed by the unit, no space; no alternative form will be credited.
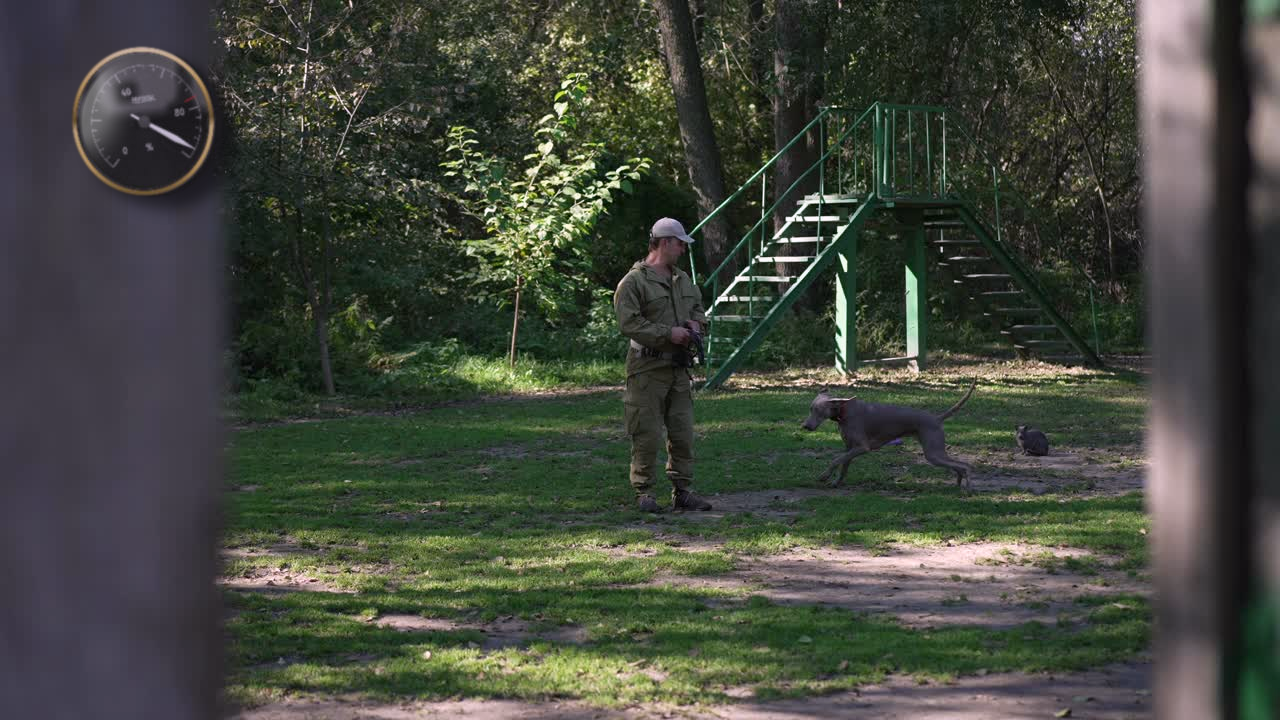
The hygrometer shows 96%
